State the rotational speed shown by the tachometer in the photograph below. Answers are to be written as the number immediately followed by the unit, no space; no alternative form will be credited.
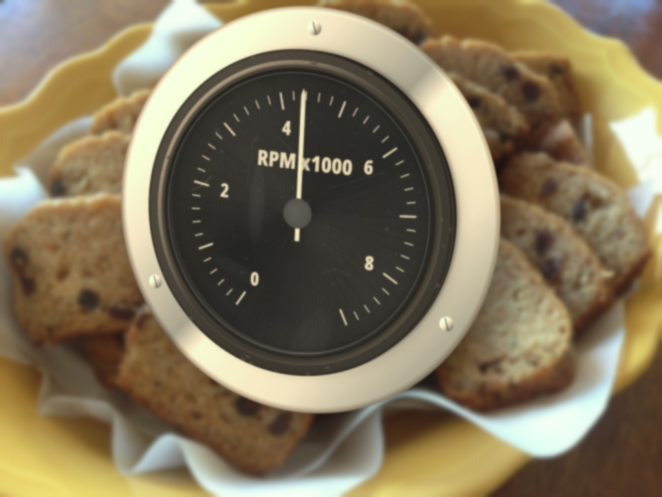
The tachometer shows 4400rpm
